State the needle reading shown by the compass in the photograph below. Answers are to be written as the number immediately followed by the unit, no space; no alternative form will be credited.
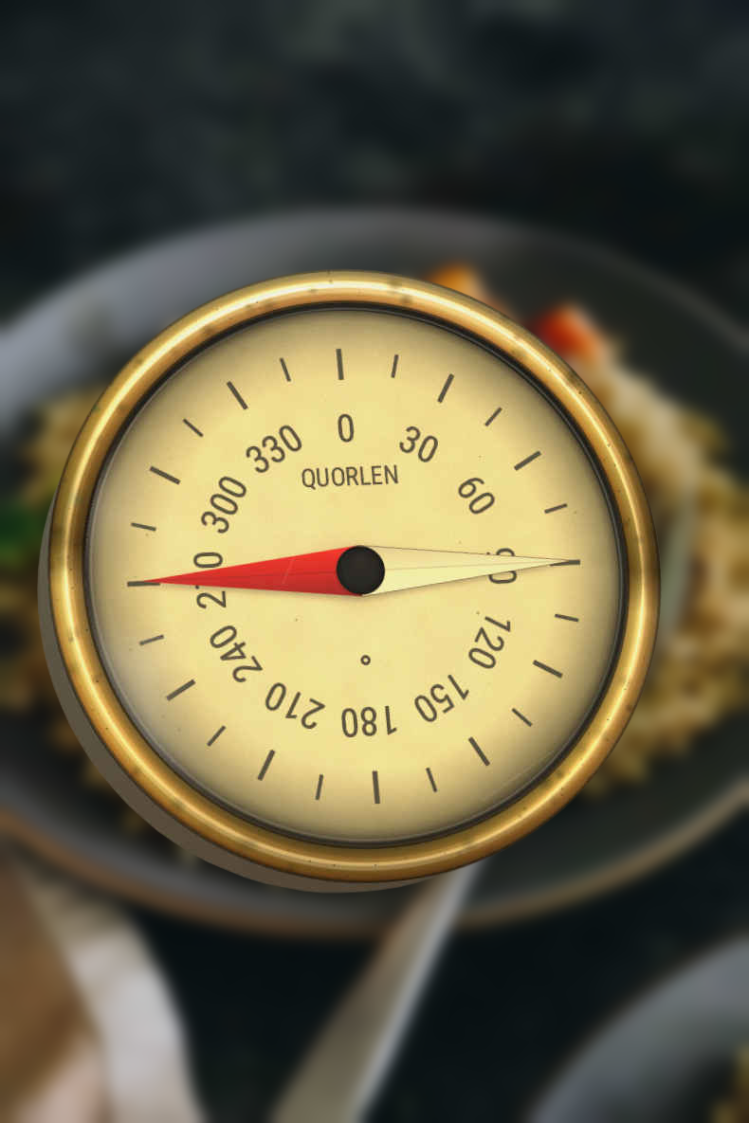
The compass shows 270°
